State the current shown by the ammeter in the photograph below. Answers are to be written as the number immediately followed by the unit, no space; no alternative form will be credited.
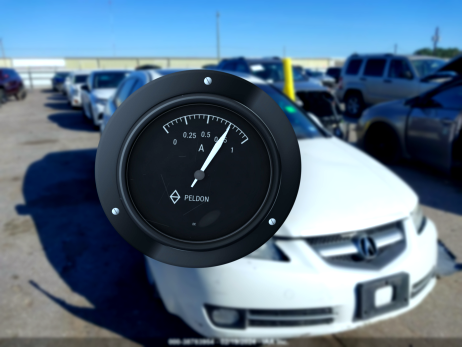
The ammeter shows 0.75A
